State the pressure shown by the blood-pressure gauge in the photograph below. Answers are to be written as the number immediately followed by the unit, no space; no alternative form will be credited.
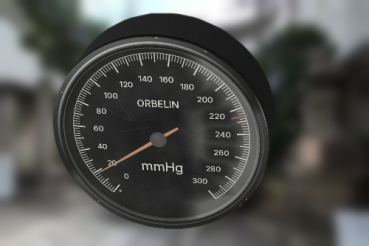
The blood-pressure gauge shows 20mmHg
